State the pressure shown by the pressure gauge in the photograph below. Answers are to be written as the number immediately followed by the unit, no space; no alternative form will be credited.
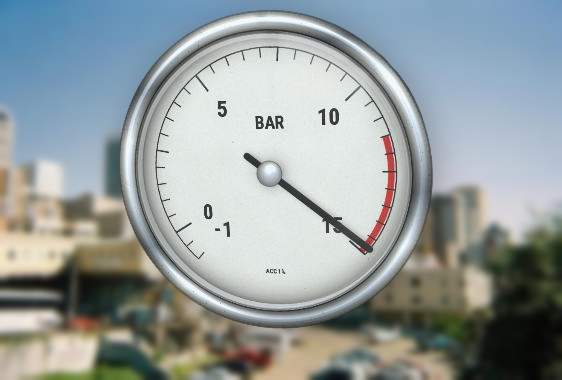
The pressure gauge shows 14.75bar
